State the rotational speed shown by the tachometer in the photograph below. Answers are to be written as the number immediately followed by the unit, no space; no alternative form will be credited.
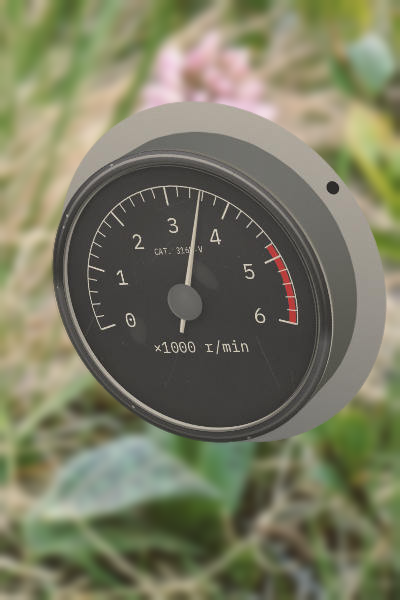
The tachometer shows 3600rpm
